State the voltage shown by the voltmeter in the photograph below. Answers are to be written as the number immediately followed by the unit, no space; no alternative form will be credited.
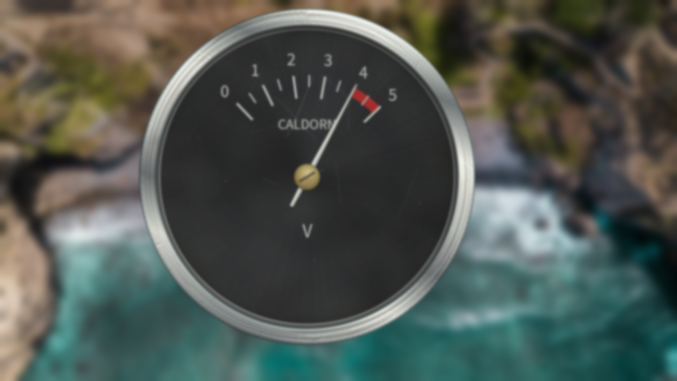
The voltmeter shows 4V
